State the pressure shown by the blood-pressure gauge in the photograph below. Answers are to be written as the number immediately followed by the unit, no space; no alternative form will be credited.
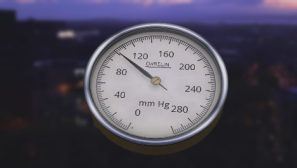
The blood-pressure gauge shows 100mmHg
